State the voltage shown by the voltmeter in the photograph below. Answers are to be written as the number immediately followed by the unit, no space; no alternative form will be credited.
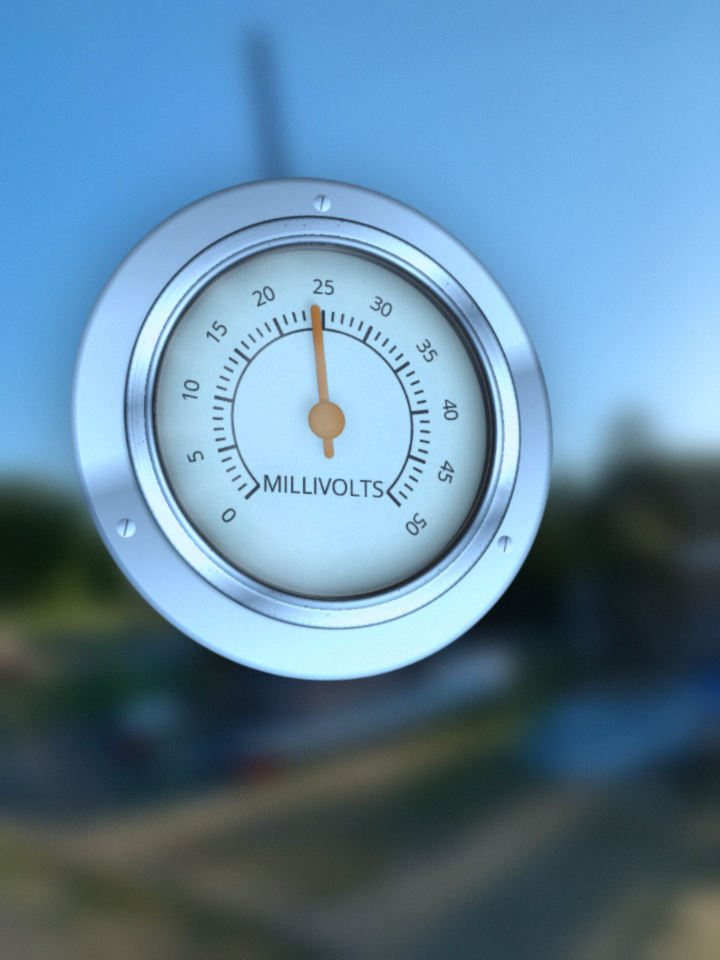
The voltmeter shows 24mV
